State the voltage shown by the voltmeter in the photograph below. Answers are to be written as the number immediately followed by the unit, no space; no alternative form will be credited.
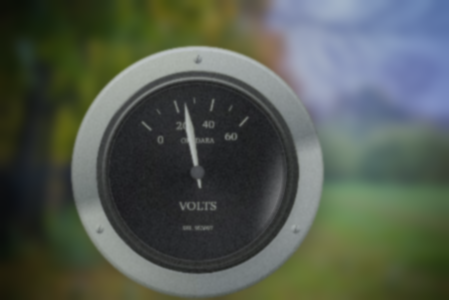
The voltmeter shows 25V
